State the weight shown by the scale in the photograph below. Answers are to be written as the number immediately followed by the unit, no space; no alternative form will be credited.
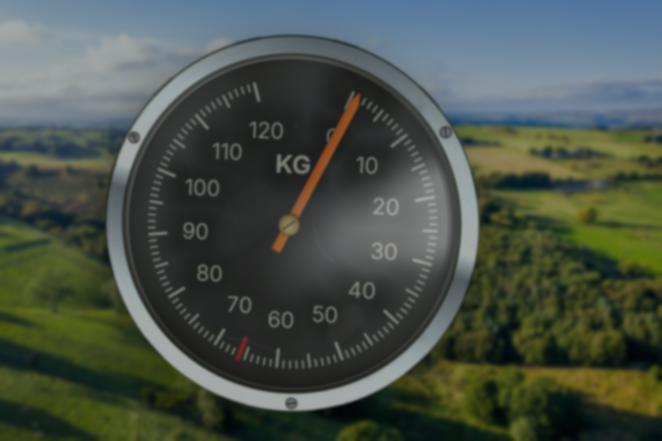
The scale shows 1kg
